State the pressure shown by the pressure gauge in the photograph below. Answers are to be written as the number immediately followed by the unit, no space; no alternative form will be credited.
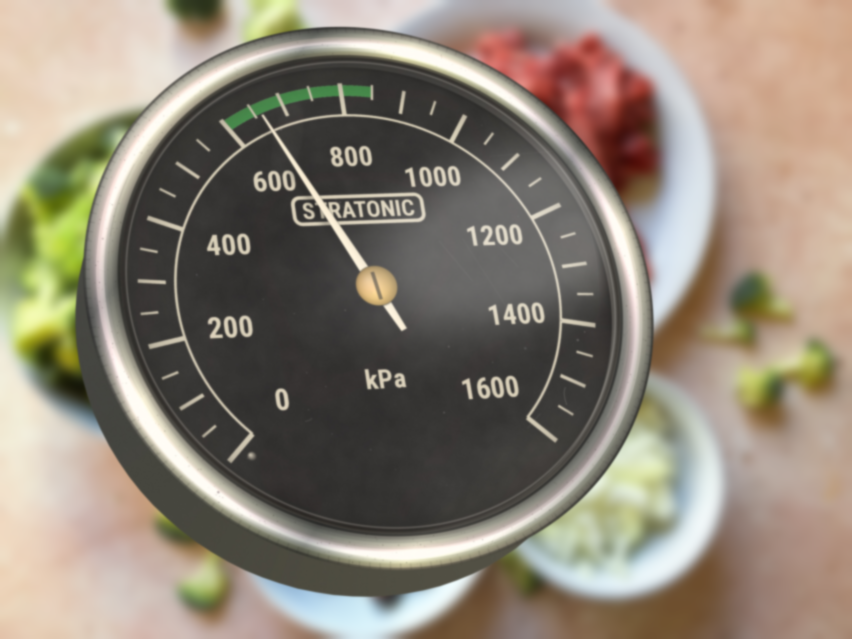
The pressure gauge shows 650kPa
